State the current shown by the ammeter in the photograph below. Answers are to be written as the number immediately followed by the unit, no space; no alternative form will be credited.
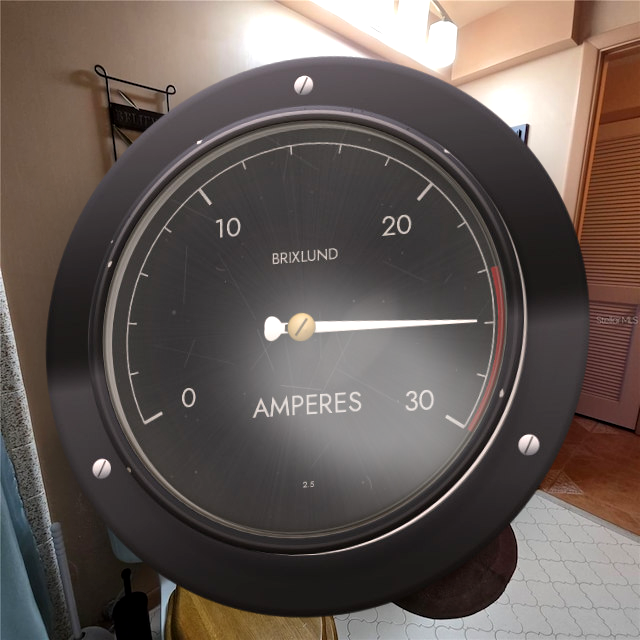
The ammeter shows 26A
